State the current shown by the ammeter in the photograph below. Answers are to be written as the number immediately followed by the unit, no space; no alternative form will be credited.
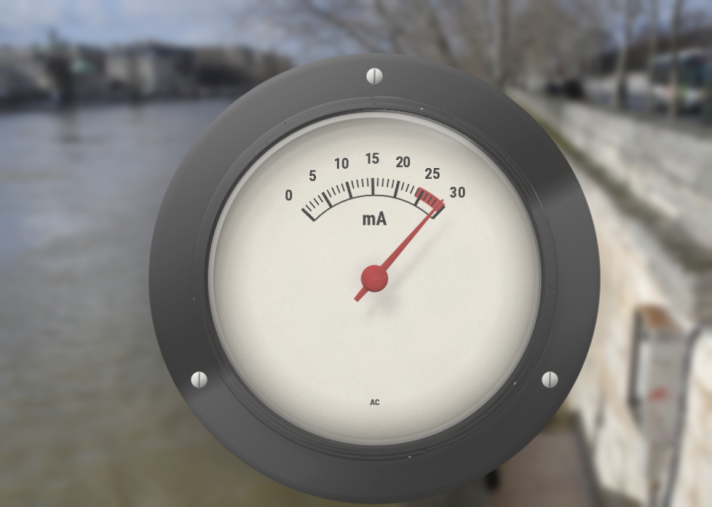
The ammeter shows 29mA
